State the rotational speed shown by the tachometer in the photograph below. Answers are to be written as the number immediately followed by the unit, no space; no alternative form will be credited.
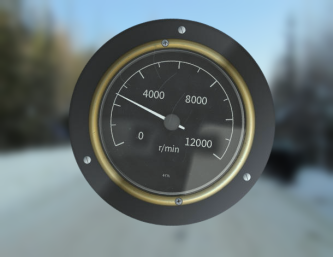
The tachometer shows 2500rpm
